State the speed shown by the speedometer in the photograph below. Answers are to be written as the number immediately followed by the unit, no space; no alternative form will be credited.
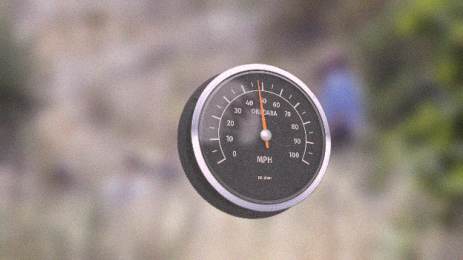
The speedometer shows 47.5mph
